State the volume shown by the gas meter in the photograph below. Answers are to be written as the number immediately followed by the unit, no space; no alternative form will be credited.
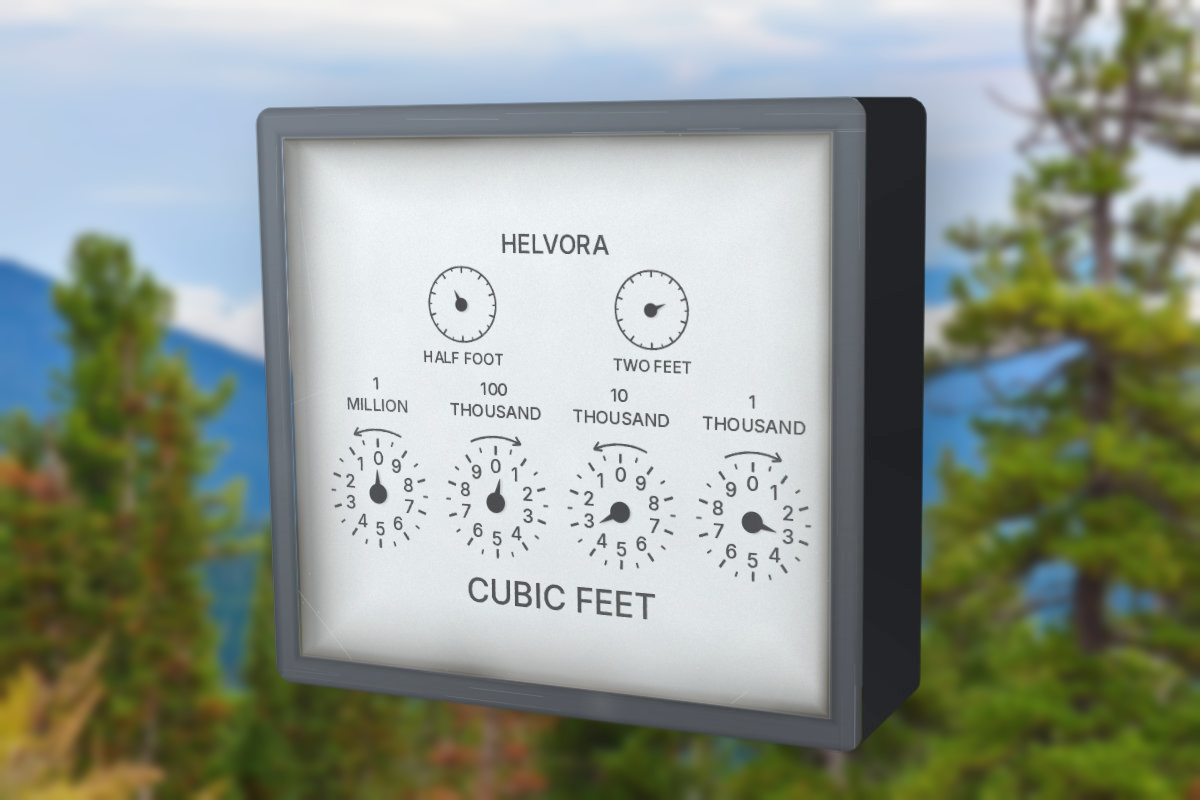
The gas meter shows 3300ft³
